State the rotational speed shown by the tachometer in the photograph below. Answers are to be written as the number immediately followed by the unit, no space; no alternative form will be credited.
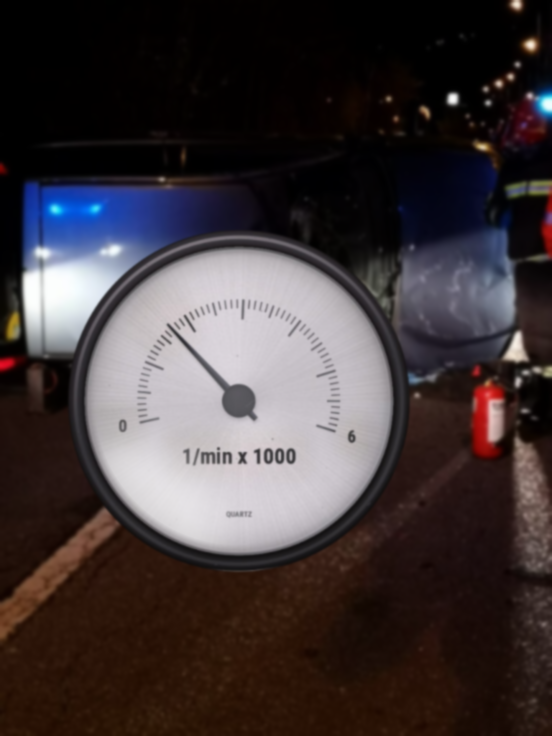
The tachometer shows 1700rpm
